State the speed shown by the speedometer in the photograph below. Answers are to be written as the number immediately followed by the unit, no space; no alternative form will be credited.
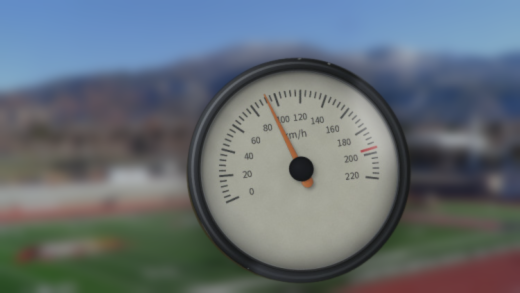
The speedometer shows 92km/h
